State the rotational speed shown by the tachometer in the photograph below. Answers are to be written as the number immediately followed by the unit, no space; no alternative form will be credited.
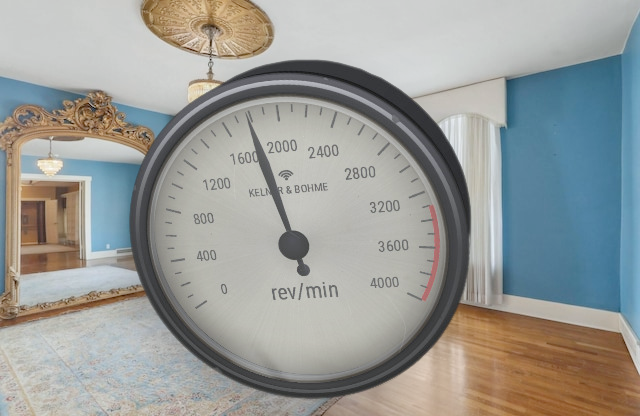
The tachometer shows 1800rpm
